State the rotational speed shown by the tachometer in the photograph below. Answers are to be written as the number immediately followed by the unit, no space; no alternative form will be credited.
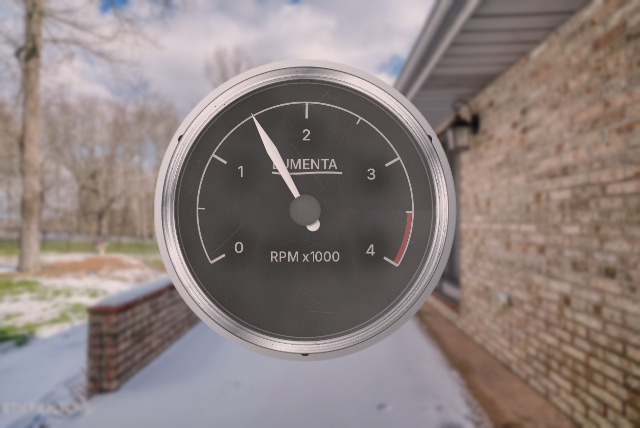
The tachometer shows 1500rpm
